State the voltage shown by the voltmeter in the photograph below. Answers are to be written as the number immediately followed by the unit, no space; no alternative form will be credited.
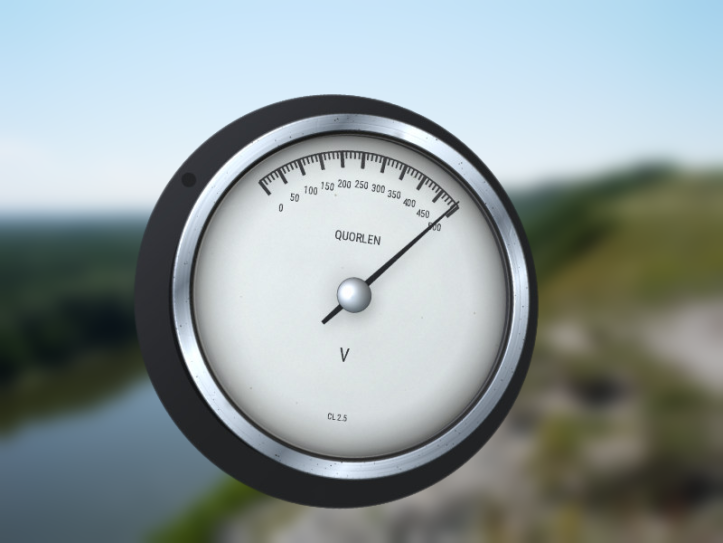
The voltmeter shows 490V
